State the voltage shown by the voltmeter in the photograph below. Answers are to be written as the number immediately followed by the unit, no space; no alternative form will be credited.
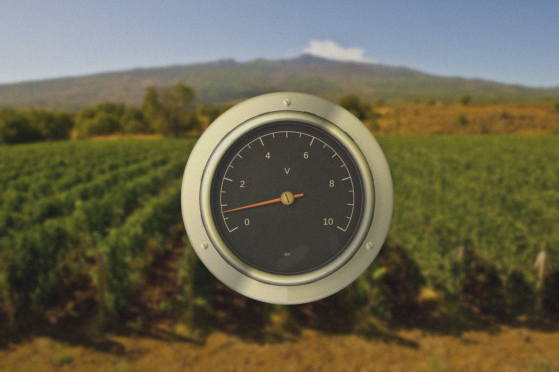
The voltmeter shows 0.75V
